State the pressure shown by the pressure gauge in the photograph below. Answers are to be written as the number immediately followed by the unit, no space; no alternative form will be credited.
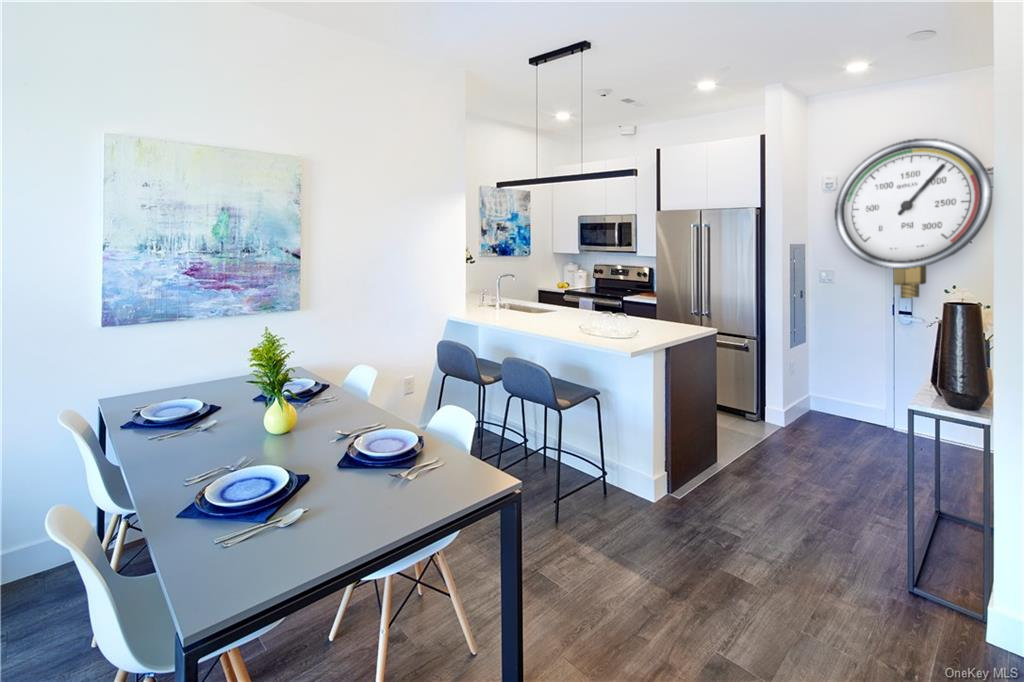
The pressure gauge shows 1900psi
